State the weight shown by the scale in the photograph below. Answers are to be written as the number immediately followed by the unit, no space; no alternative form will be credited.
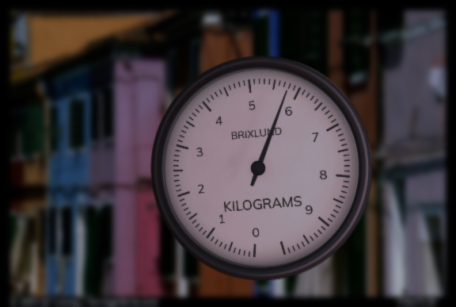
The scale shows 5.8kg
